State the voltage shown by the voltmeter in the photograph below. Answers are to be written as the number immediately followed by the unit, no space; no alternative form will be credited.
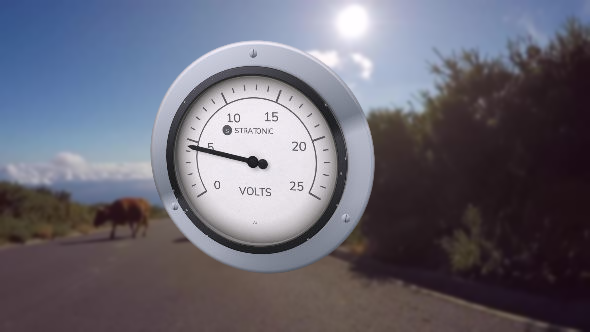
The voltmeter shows 4.5V
